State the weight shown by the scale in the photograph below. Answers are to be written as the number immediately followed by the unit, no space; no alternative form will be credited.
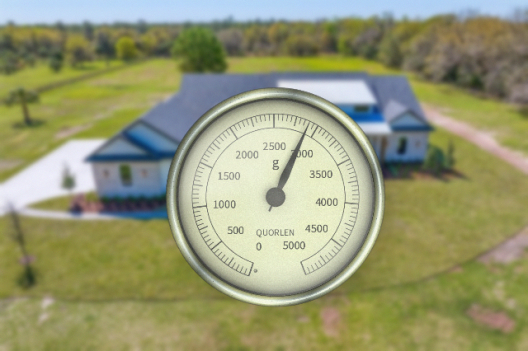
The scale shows 2900g
